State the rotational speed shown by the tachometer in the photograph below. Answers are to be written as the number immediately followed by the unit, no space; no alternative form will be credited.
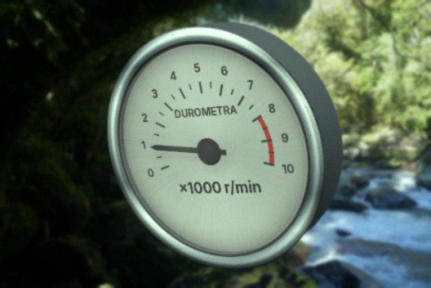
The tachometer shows 1000rpm
